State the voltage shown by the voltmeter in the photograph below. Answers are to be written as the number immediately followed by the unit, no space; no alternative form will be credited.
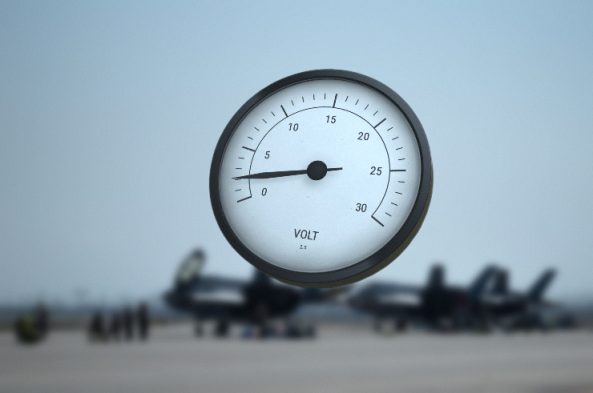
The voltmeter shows 2V
